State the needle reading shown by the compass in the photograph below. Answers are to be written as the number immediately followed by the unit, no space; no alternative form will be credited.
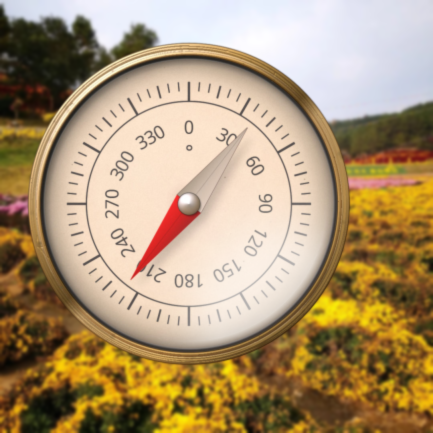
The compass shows 217.5°
